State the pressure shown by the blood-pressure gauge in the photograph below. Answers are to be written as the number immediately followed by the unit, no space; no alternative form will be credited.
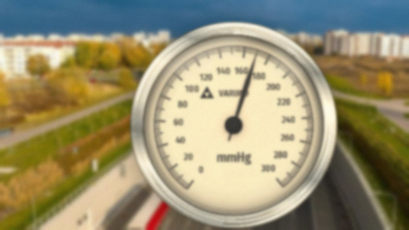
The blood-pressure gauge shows 170mmHg
